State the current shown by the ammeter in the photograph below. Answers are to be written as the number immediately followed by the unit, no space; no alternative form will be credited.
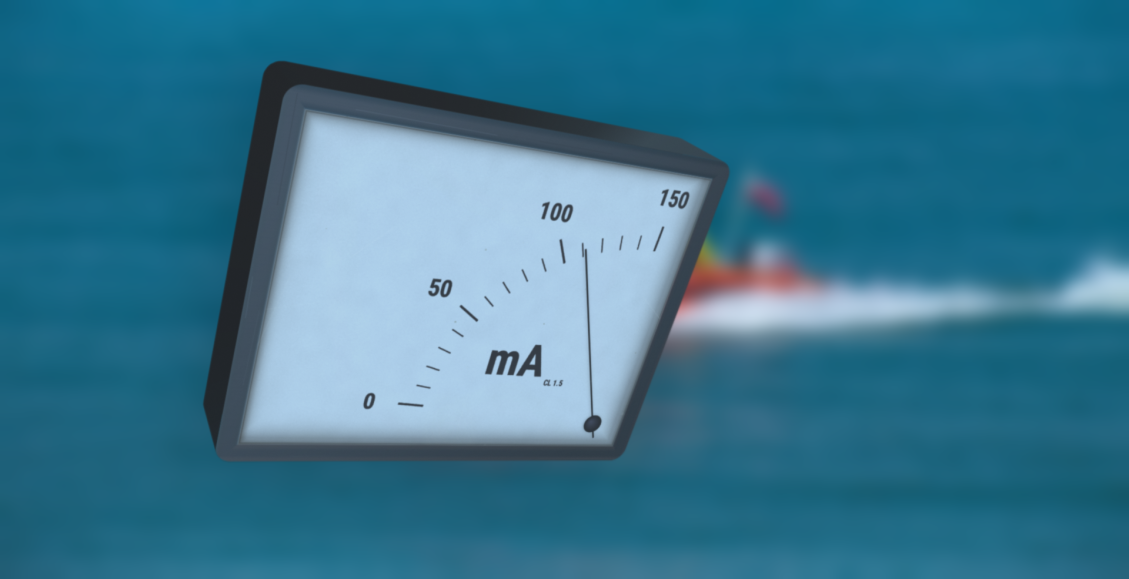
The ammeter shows 110mA
